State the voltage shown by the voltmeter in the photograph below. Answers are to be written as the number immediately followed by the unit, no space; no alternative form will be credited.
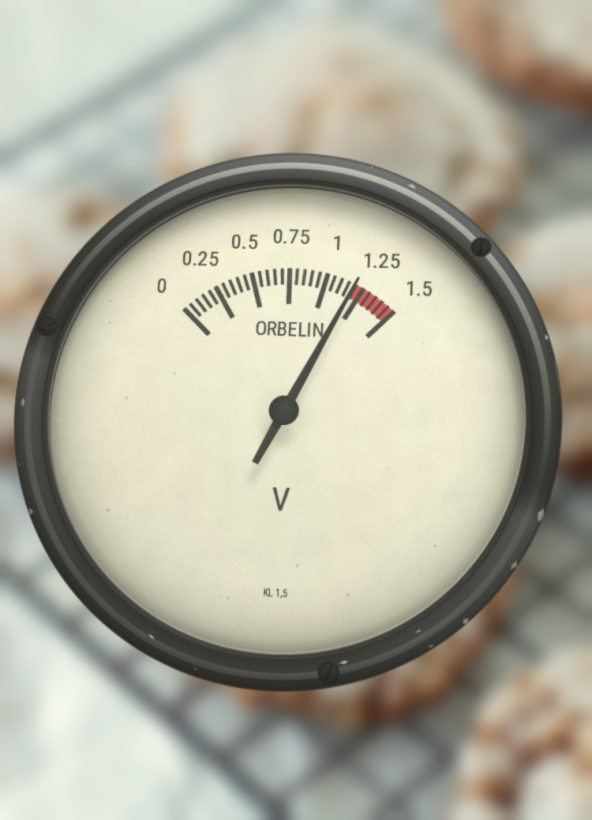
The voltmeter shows 1.2V
